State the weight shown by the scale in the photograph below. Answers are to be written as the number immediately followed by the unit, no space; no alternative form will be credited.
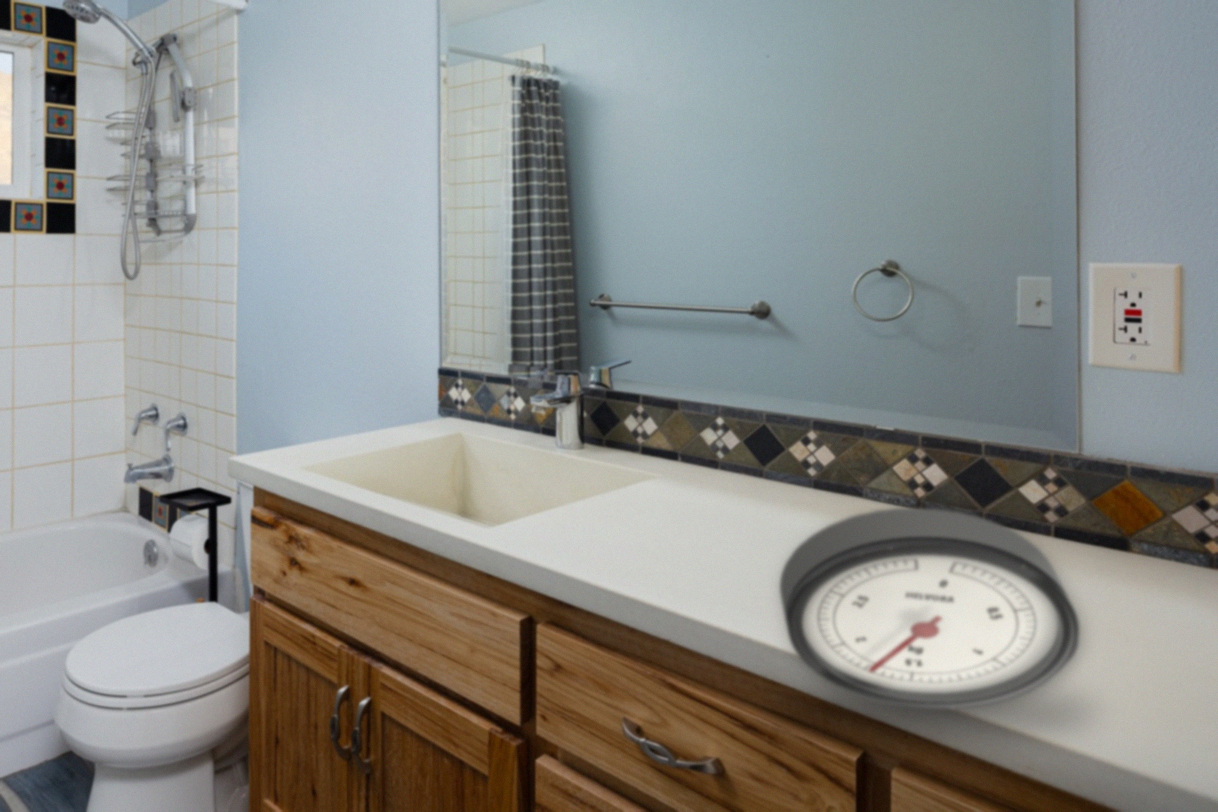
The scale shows 1.75kg
